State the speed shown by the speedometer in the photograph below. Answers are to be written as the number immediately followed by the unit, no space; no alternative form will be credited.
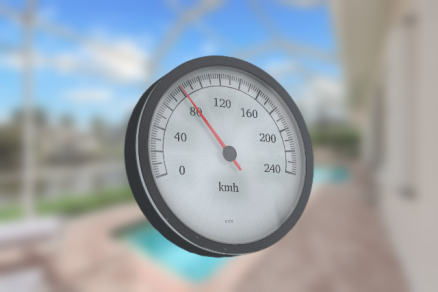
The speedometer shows 80km/h
